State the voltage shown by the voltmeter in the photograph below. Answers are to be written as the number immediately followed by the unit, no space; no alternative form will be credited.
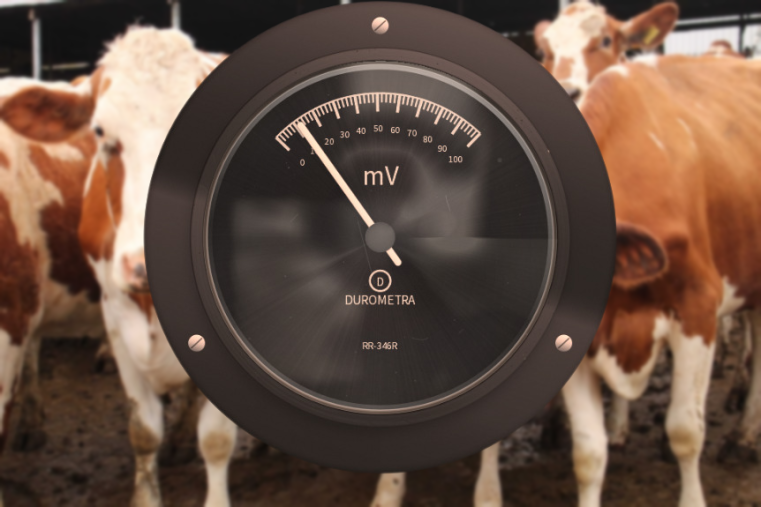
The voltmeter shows 12mV
